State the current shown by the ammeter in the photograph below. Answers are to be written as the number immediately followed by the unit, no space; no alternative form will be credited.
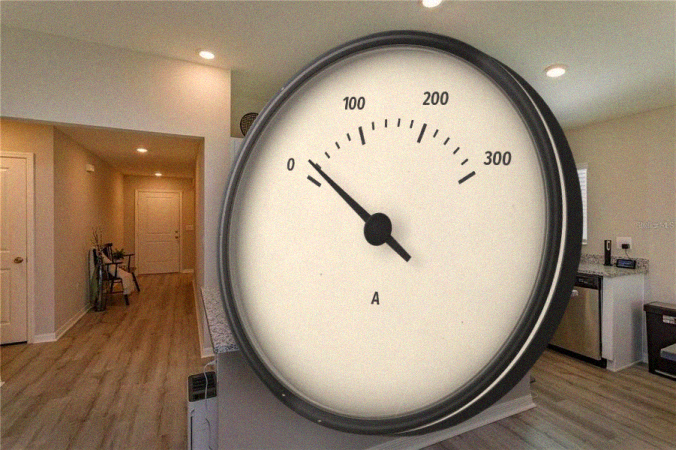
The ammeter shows 20A
